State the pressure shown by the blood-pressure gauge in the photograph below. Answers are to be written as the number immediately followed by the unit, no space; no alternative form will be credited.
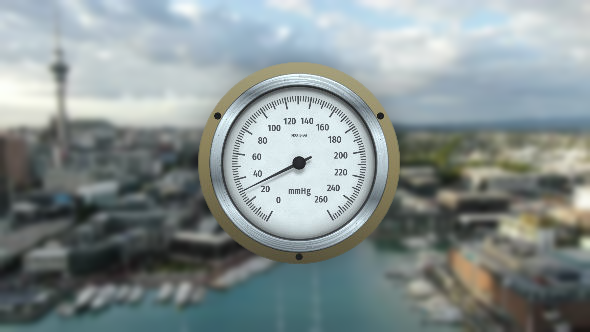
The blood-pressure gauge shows 30mmHg
